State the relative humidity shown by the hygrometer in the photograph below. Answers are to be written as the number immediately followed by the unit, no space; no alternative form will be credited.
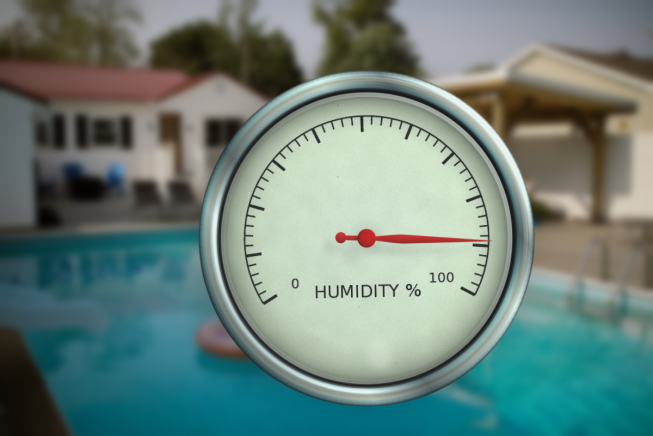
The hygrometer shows 89%
